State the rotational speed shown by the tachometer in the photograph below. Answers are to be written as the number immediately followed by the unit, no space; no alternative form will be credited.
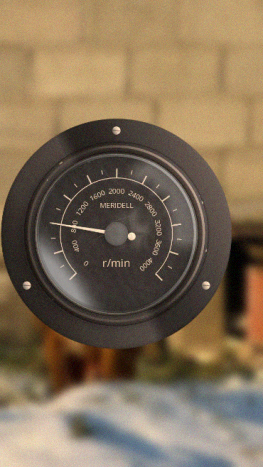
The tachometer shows 800rpm
